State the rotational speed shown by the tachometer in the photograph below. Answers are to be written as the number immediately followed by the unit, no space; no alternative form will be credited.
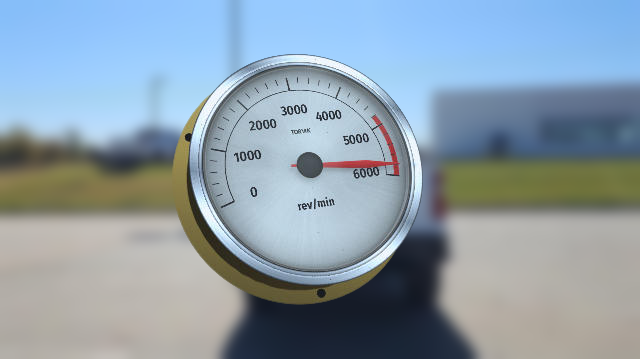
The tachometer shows 5800rpm
